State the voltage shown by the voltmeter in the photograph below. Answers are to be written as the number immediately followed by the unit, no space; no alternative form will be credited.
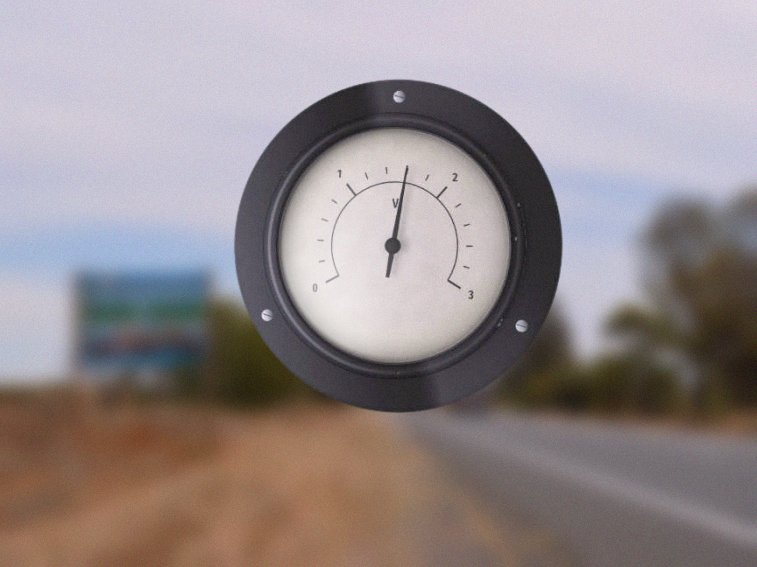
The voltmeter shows 1.6V
